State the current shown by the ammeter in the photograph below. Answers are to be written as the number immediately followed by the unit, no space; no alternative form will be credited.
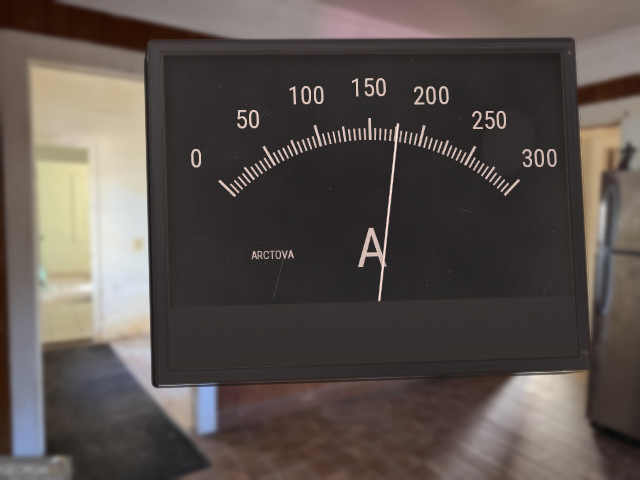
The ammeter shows 175A
